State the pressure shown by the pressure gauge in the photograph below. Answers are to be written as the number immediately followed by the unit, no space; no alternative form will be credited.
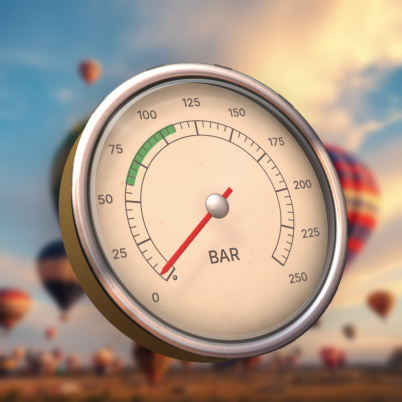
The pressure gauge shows 5bar
